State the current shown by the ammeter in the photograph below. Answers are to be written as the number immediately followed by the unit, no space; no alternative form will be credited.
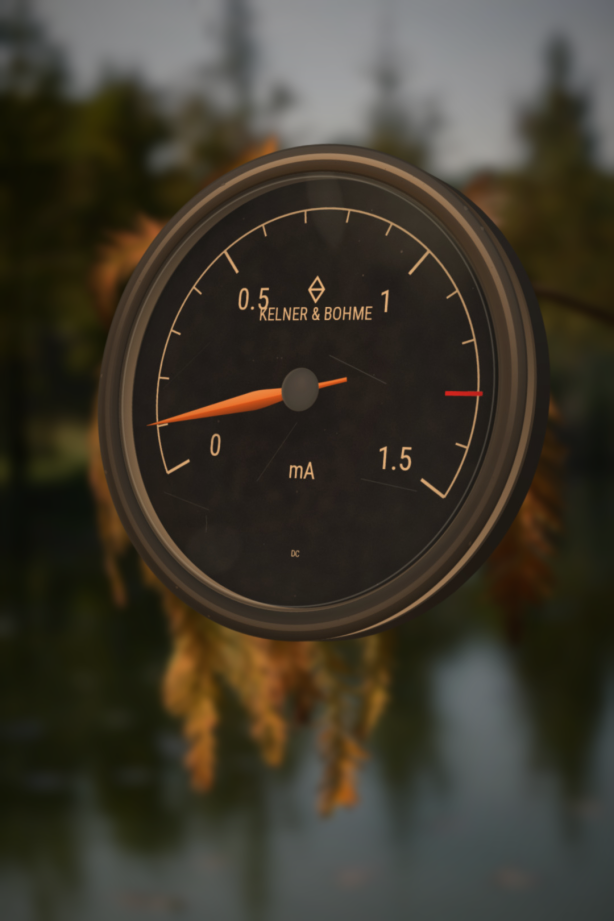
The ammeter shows 0.1mA
